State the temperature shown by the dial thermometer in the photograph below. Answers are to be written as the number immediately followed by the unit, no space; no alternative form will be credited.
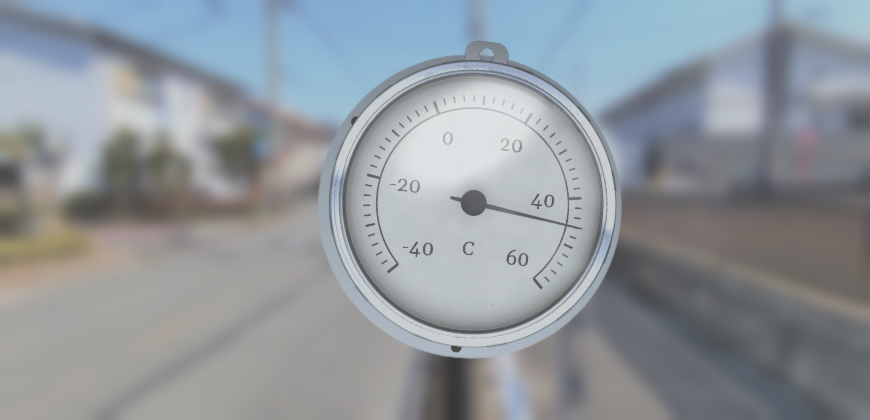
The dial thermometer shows 46°C
